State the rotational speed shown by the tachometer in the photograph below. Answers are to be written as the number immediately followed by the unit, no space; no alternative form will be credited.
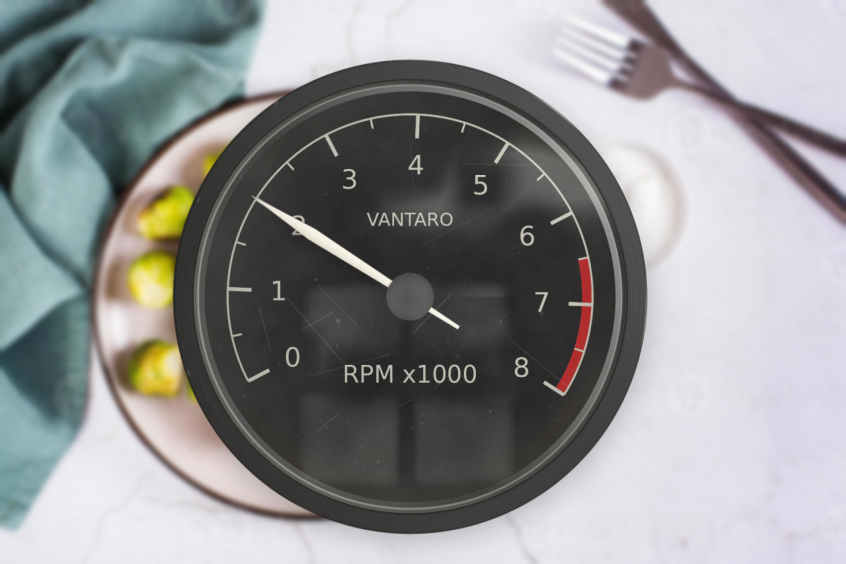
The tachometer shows 2000rpm
